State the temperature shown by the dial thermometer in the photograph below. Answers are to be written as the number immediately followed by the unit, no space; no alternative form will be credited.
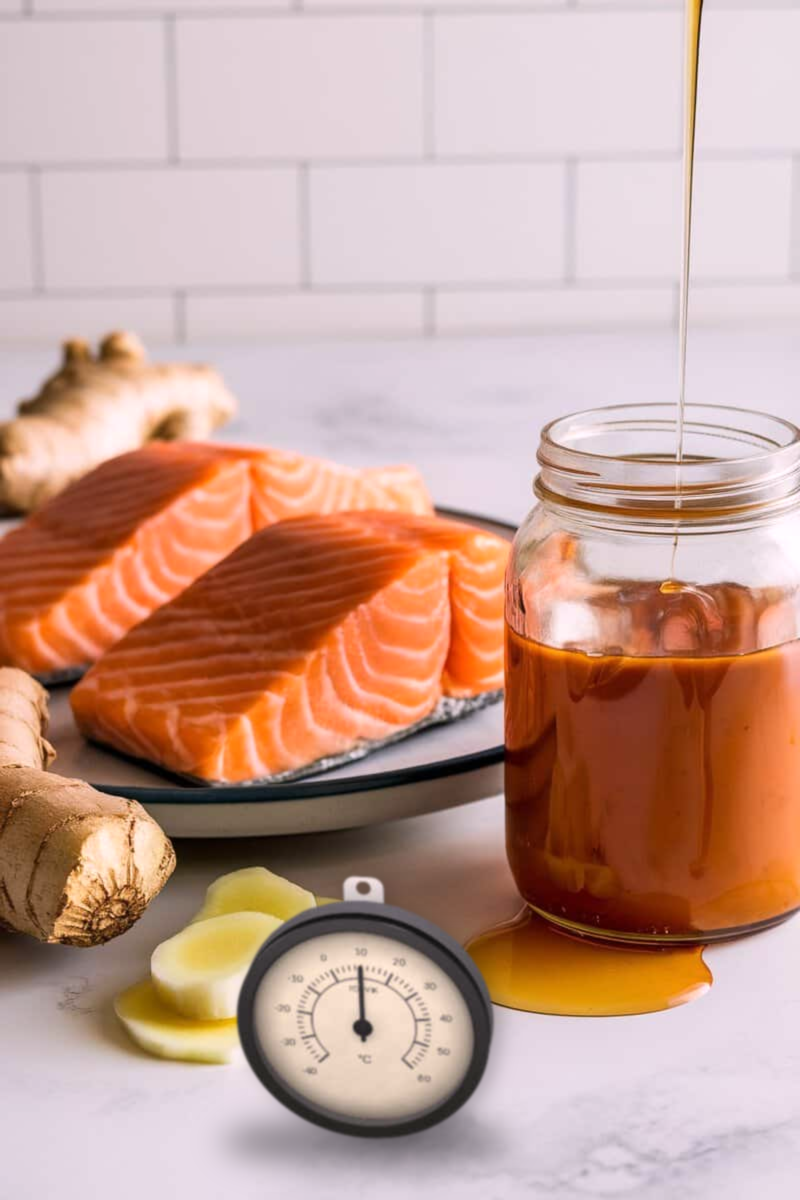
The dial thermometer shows 10°C
